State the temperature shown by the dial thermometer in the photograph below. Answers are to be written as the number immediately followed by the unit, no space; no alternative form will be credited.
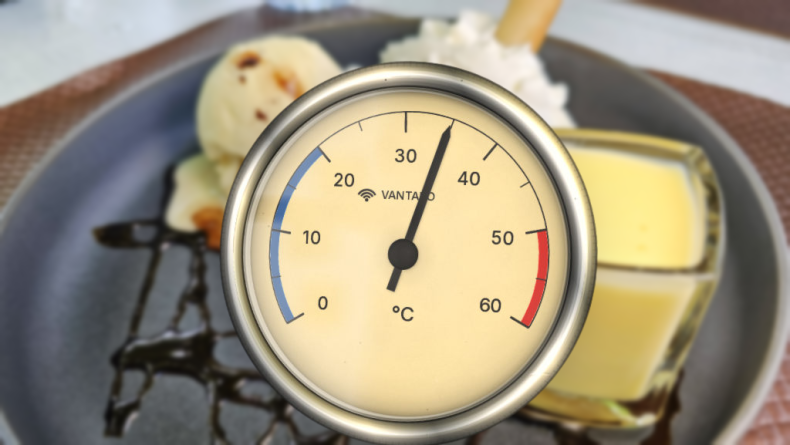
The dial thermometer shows 35°C
